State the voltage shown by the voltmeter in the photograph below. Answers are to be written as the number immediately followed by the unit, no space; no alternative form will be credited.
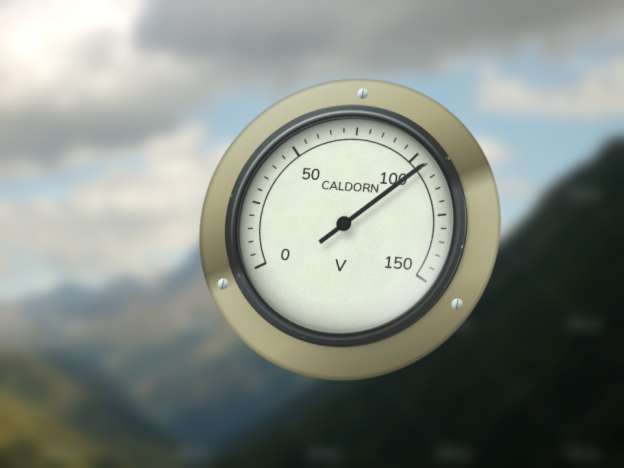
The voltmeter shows 105V
